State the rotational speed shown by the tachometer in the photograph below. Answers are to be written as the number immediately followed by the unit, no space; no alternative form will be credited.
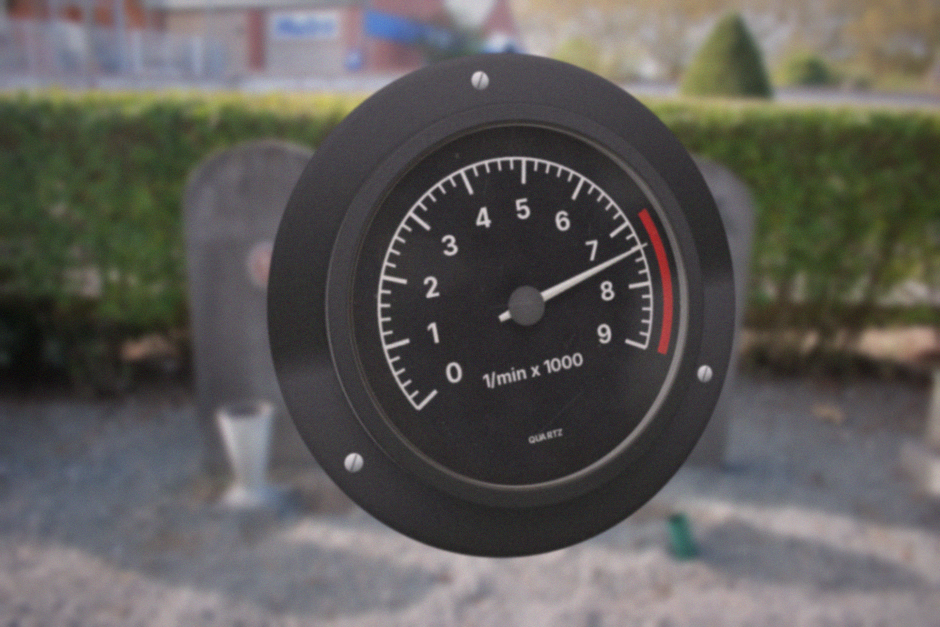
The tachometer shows 7400rpm
